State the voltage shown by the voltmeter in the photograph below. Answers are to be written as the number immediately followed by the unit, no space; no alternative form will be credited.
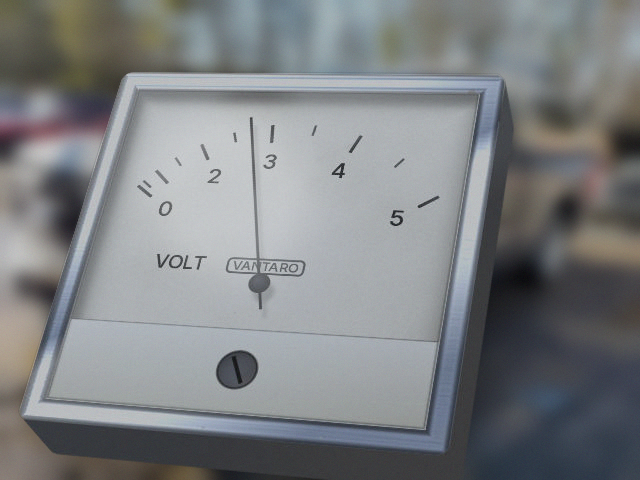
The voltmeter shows 2.75V
